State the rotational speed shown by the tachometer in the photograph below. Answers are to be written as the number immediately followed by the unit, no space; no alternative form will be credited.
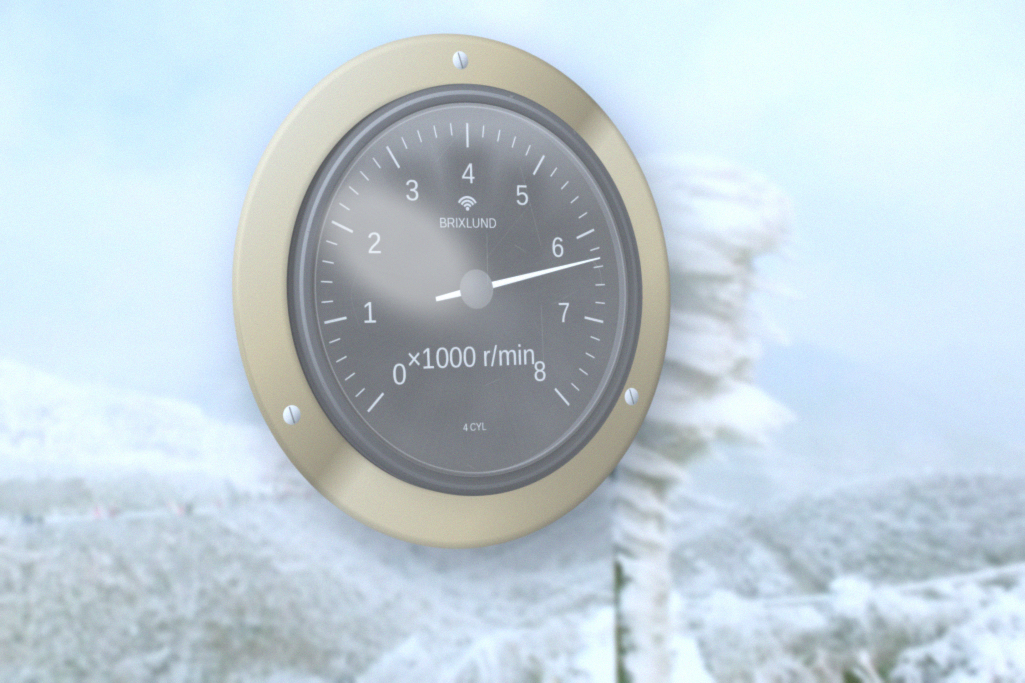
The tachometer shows 6300rpm
